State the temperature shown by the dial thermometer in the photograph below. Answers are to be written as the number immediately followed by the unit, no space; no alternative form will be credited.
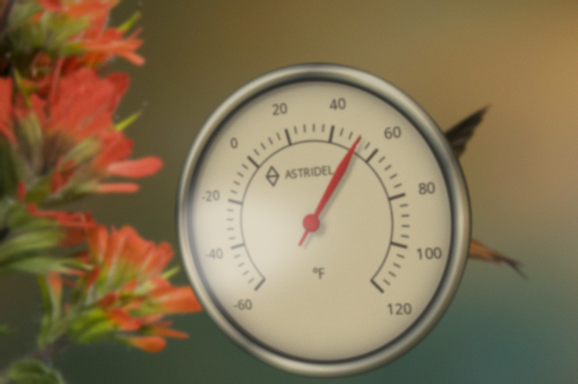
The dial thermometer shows 52°F
